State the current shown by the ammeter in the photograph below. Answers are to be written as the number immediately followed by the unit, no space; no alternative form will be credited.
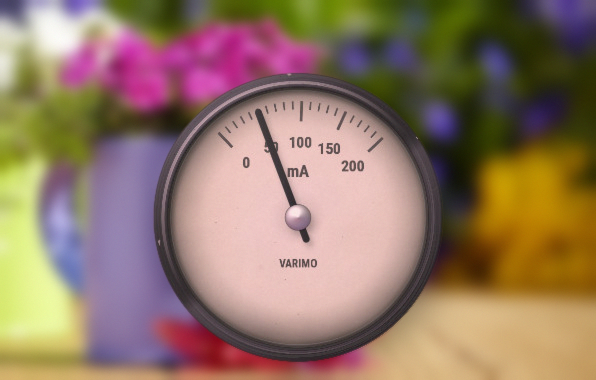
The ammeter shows 50mA
